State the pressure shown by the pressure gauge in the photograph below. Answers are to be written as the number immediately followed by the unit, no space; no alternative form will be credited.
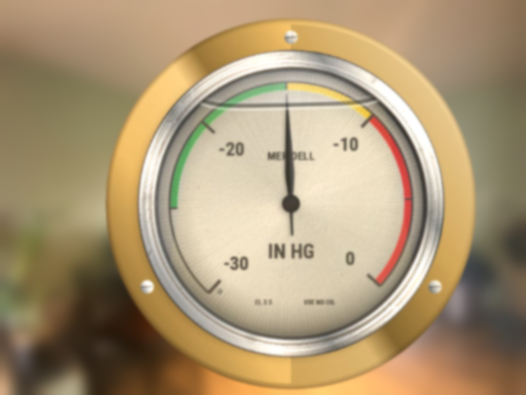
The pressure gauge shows -15inHg
